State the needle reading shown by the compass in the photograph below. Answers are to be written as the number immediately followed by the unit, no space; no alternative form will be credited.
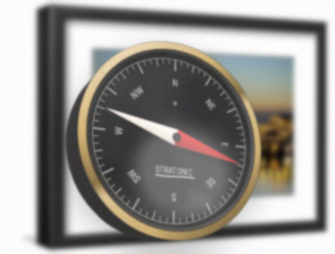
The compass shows 105°
